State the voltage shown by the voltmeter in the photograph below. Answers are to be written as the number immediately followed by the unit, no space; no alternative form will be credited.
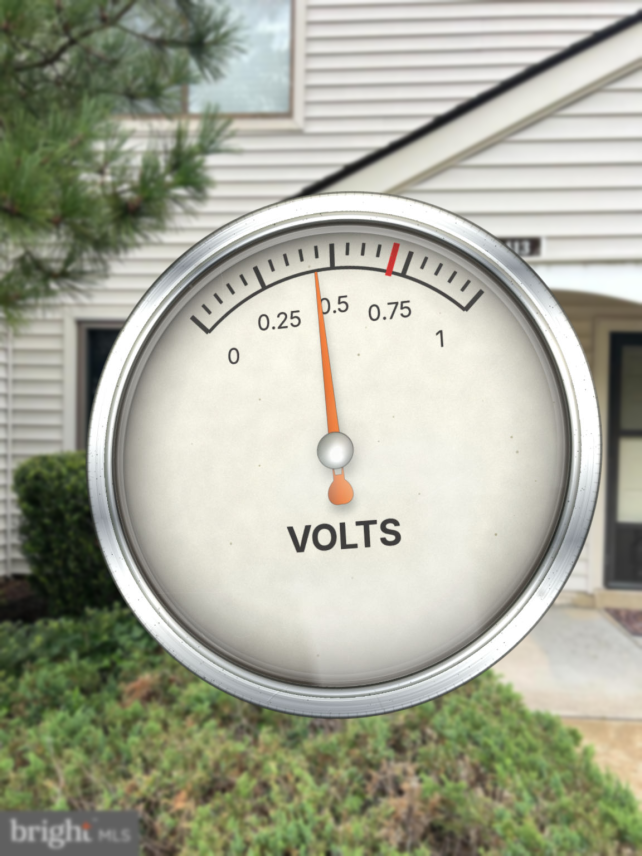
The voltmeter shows 0.45V
